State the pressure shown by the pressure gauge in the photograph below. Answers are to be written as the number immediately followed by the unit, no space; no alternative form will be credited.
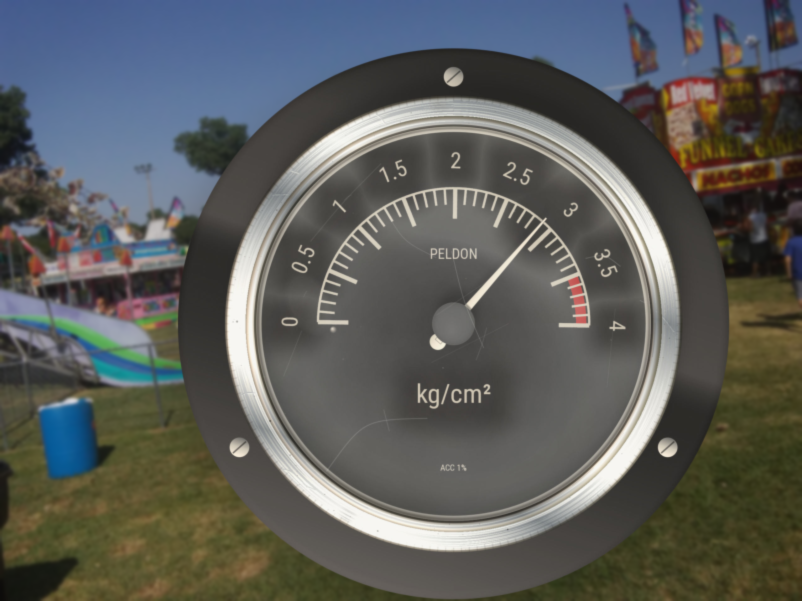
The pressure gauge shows 2.9kg/cm²
